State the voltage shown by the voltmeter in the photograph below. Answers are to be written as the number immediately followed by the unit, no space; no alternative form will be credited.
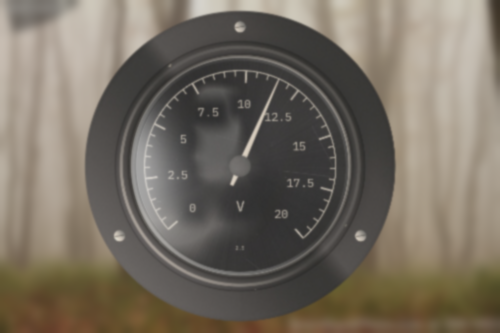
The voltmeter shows 11.5V
